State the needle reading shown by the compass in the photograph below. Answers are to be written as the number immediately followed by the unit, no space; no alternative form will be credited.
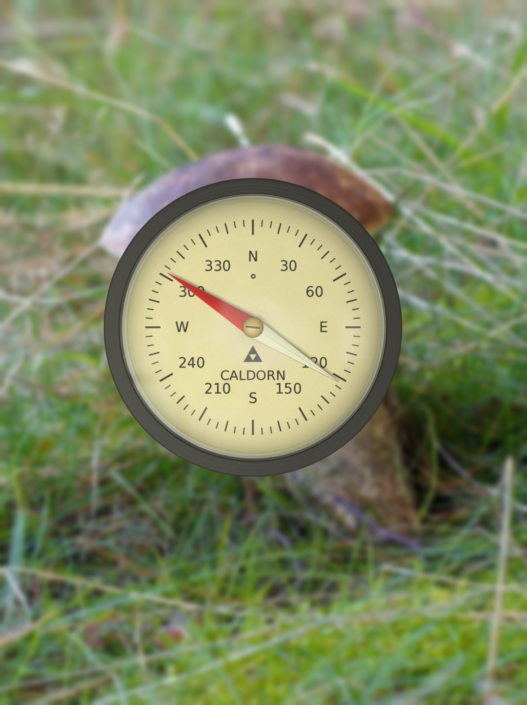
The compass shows 302.5°
